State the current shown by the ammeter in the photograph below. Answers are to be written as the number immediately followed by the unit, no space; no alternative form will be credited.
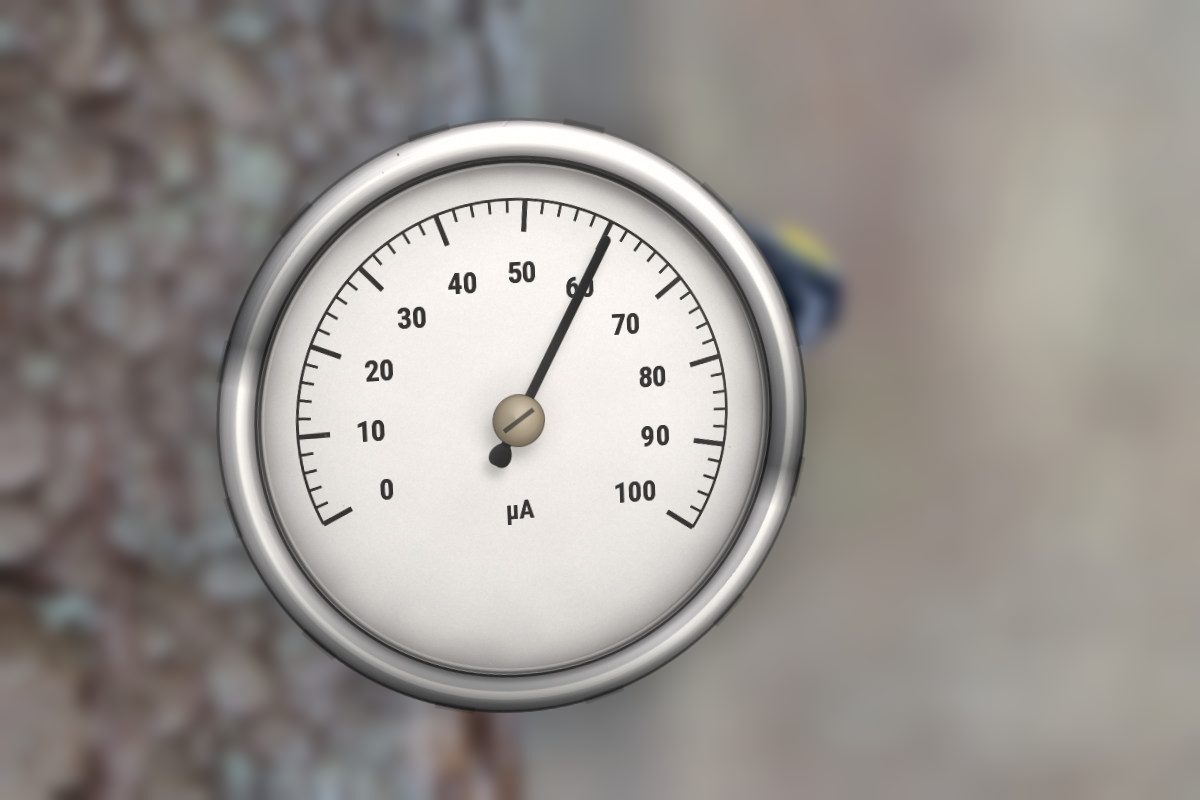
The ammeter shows 60µA
